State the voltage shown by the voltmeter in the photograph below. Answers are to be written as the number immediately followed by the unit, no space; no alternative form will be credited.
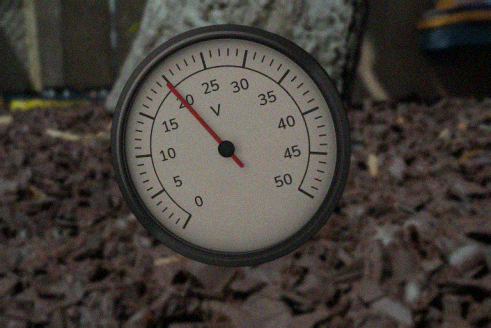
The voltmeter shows 20V
